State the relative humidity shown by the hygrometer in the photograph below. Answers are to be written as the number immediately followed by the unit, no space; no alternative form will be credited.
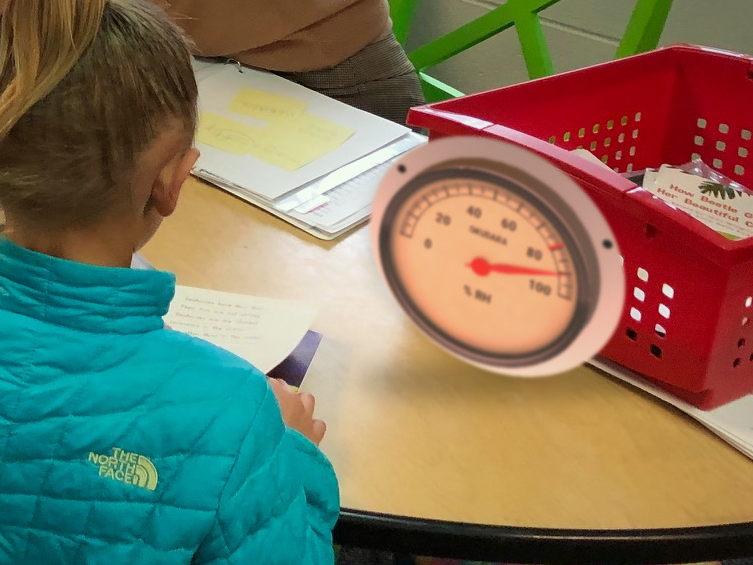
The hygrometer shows 90%
